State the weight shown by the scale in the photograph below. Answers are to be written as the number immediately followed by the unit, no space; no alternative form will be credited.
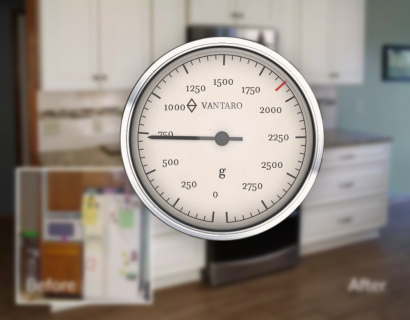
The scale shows 725g
